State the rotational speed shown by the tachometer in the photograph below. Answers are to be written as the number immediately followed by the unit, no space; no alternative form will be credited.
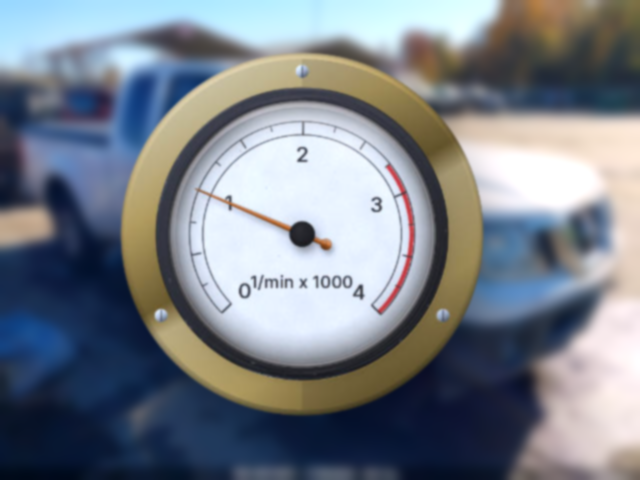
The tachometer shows 1000rpm
